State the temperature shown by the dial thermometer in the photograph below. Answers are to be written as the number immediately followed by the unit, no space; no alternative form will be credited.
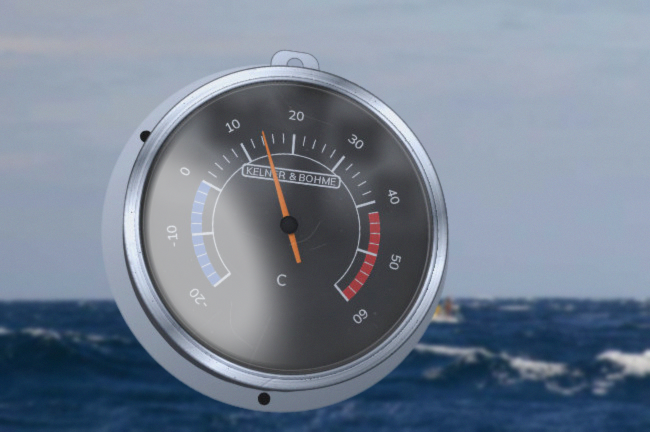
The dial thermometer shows 14°C
